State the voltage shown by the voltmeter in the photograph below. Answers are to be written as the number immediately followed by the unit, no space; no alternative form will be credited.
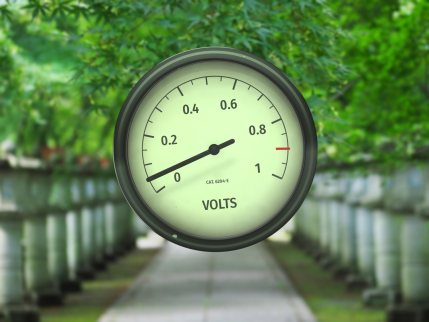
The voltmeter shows 0.05V
